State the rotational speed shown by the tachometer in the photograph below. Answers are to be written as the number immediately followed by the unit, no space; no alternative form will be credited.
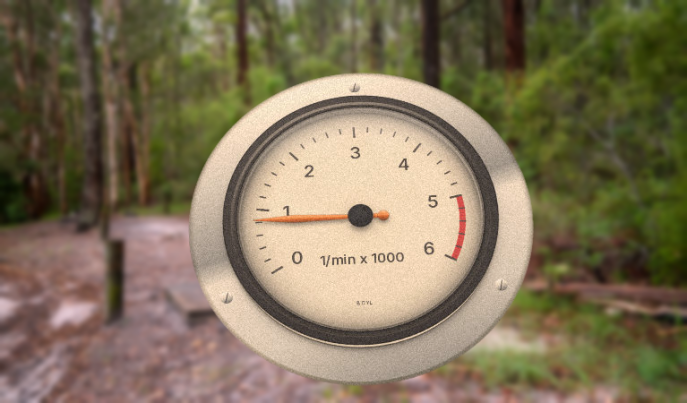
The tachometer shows 800rpm
